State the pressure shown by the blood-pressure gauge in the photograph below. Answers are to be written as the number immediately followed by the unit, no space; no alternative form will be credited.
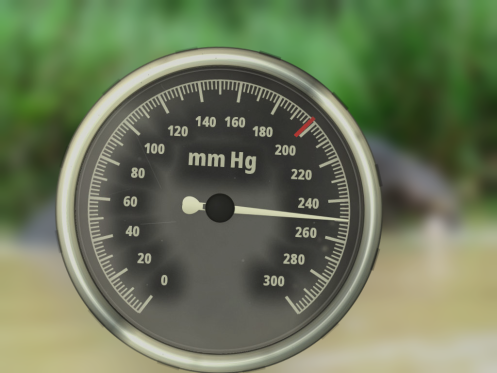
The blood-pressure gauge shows 250mmHg
